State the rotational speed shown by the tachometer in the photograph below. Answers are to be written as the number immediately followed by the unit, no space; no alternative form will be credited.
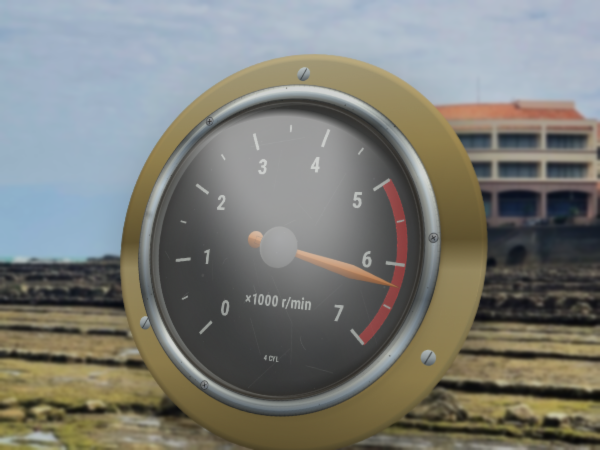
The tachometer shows 6250rpm
